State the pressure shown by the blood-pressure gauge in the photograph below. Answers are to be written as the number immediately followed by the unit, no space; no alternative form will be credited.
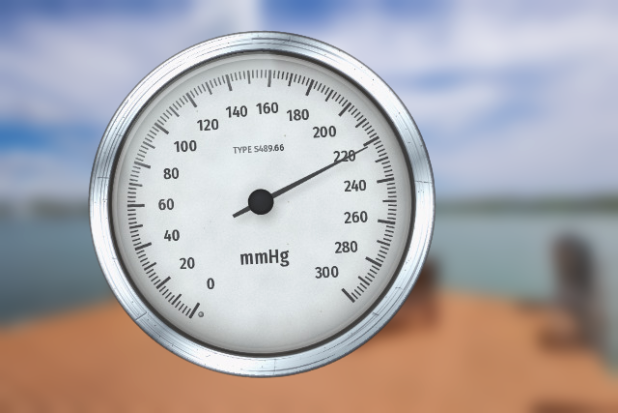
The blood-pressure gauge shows 222mmHg
